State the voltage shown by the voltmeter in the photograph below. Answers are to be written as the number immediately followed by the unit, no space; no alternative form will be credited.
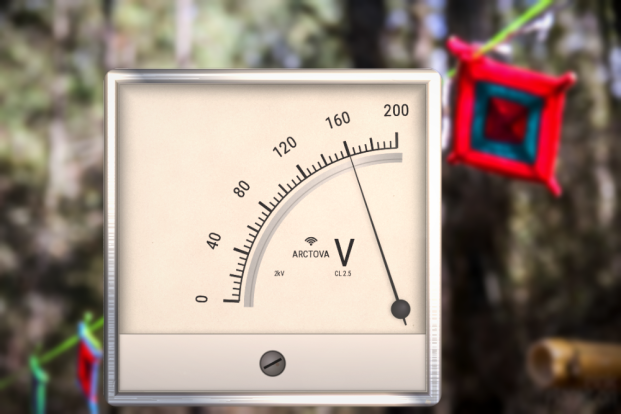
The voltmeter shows 160V
